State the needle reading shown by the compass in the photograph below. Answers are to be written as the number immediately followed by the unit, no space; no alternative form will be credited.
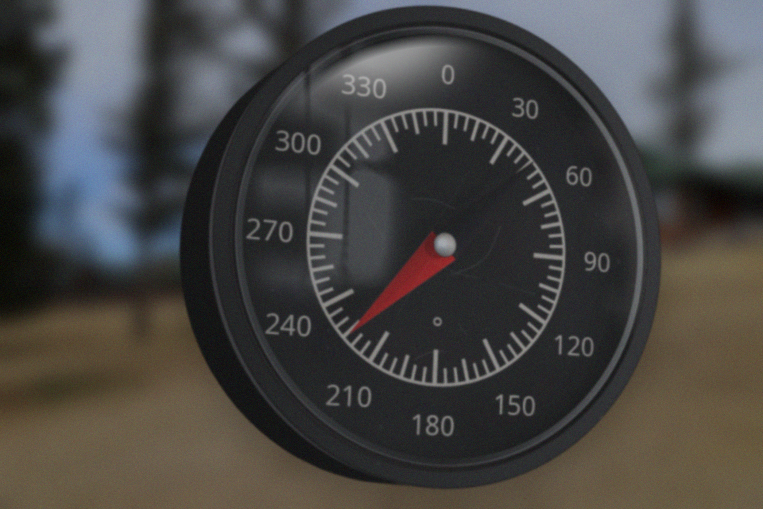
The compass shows 225°
